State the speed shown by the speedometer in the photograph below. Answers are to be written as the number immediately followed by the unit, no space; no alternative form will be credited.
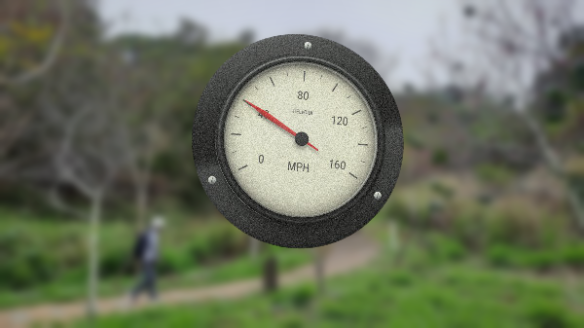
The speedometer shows 40mph
